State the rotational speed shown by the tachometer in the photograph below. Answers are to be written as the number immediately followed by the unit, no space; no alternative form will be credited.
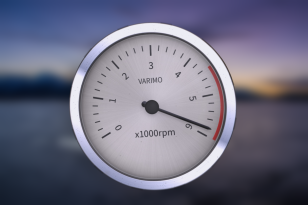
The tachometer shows 5800rpm
